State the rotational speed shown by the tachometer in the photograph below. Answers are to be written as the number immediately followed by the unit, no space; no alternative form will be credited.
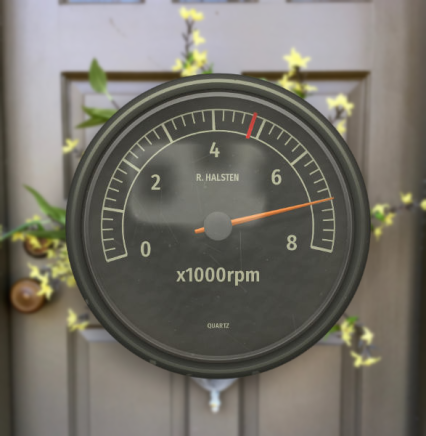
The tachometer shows 7000rpm
